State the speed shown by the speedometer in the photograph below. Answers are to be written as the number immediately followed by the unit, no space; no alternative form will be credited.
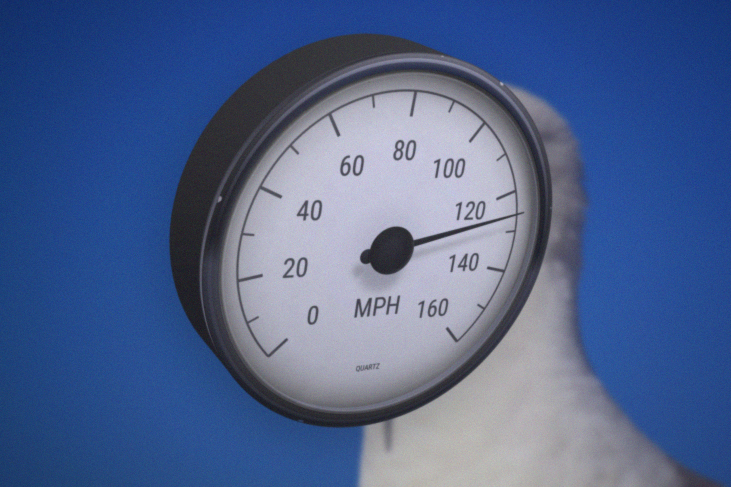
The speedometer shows 125mph
